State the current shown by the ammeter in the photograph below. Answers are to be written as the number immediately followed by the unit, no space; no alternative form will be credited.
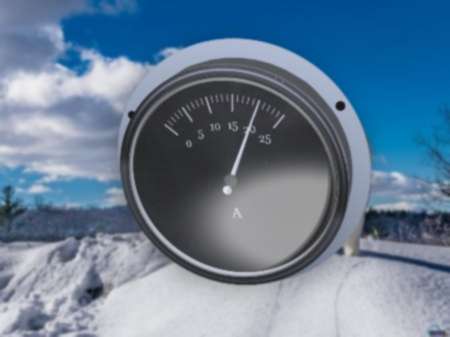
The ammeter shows 20A
